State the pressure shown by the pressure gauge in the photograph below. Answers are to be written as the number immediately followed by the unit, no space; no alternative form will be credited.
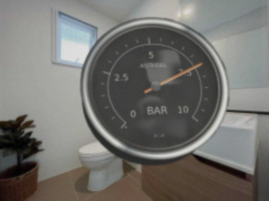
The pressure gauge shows 7.5bar
